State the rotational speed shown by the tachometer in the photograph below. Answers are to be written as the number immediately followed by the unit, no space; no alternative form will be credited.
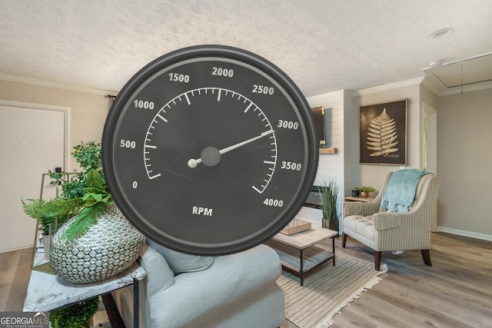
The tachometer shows 3000rpm
